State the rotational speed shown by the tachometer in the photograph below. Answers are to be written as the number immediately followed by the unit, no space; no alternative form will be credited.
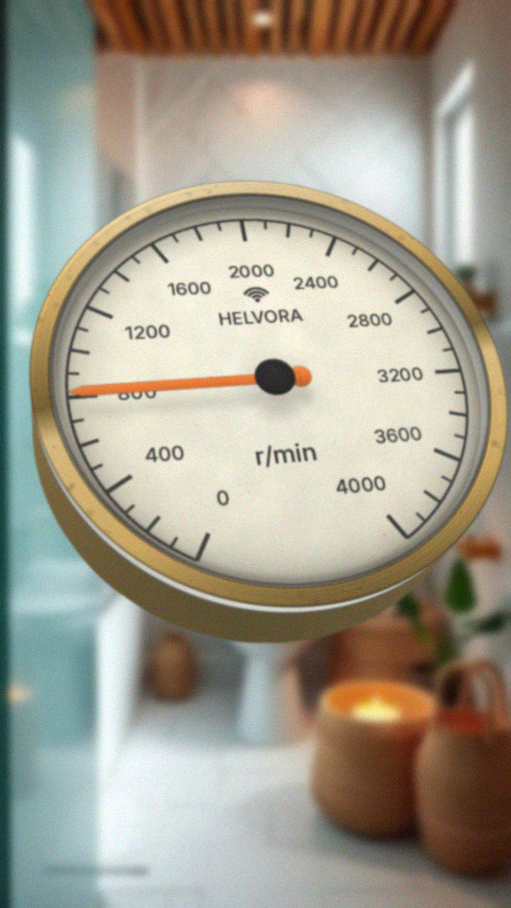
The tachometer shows 800rpm
